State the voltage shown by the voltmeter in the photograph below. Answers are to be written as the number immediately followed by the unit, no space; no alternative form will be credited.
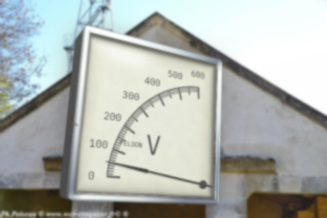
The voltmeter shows 50V
